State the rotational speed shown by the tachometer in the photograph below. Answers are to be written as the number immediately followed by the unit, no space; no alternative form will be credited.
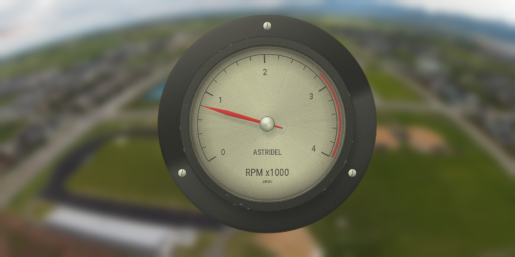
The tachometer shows 800rpm
